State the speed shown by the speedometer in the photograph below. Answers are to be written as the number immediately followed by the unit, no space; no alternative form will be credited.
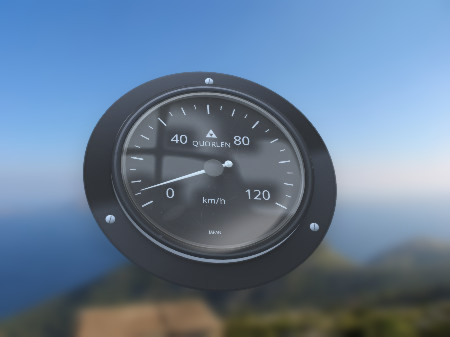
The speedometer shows 5km/h
